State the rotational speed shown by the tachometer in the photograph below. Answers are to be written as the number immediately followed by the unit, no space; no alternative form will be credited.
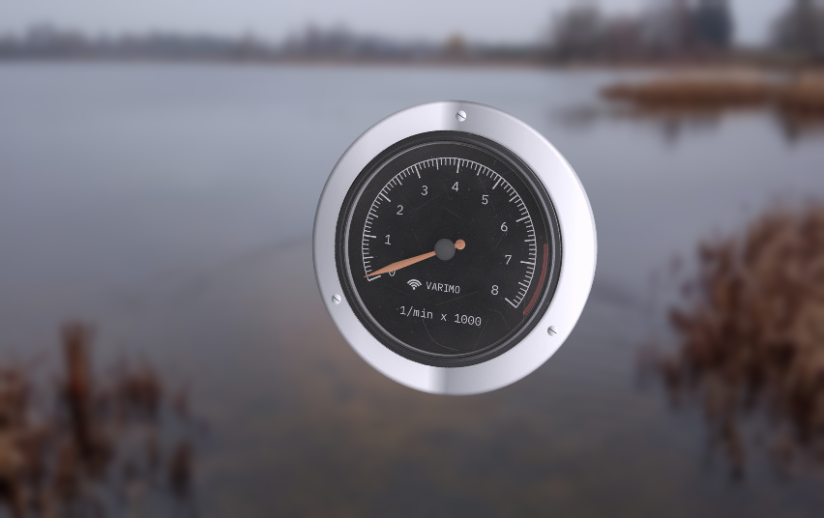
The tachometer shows 100rpm
